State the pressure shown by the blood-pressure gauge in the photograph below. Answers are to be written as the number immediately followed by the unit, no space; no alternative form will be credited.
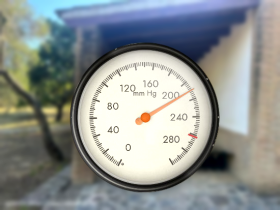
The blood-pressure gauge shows 210mmHg
